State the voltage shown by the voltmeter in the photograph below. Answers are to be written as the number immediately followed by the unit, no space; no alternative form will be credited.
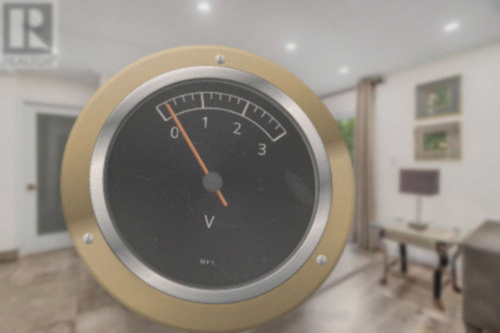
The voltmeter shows 0.2V
